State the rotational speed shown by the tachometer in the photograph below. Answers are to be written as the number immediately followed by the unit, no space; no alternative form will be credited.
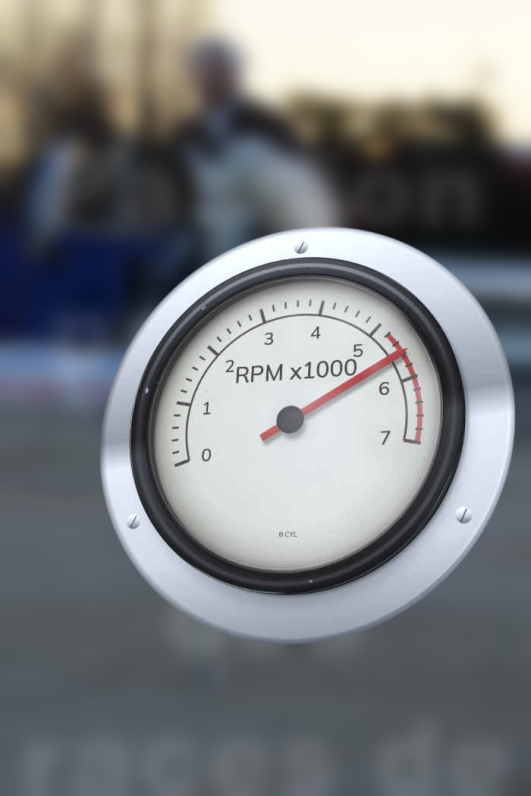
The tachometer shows 5600rpm
